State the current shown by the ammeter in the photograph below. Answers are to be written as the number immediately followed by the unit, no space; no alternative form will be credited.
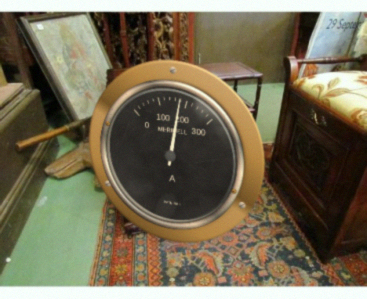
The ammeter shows 180A
